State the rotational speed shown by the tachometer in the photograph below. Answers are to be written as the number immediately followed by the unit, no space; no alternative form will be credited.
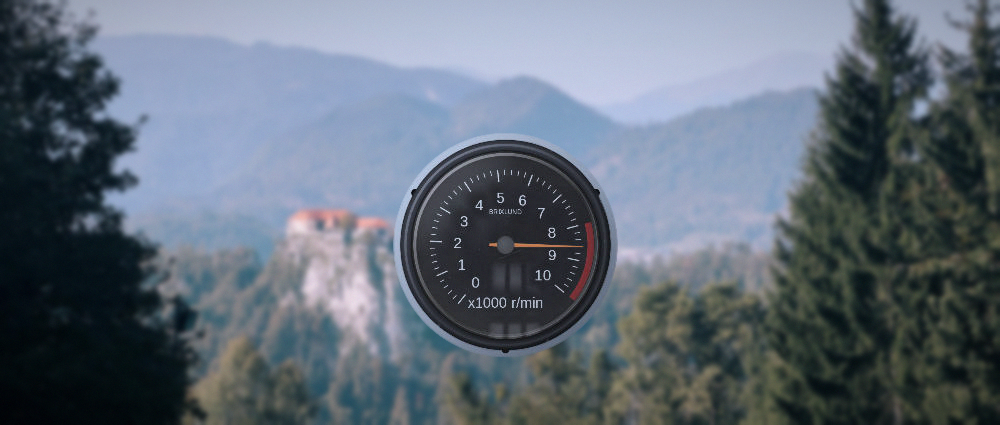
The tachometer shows 8600rpm
